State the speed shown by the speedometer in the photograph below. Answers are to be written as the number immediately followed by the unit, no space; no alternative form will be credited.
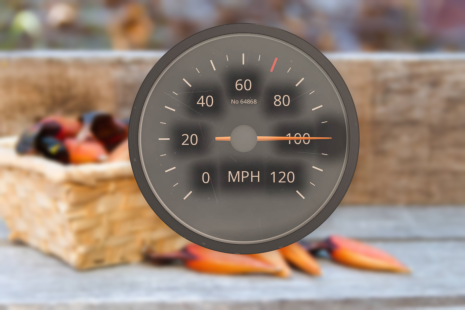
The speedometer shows 100mph
